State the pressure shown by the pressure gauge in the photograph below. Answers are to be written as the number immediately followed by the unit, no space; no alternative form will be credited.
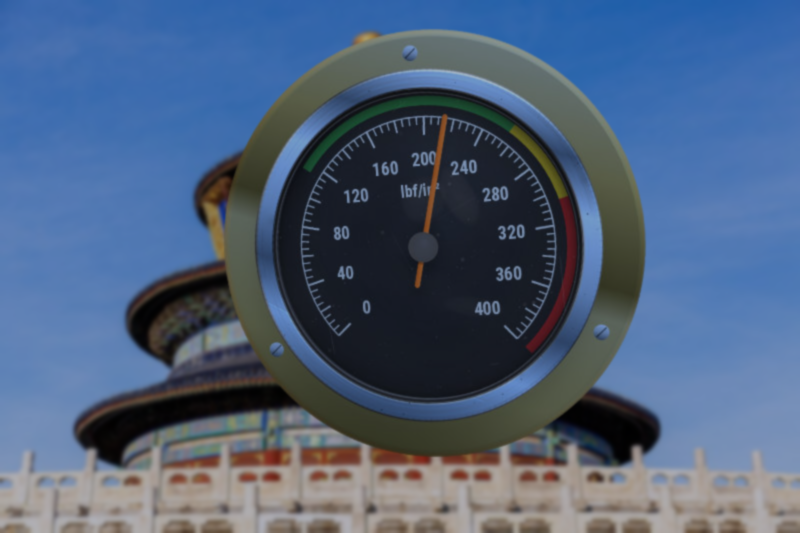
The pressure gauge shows 215psi
